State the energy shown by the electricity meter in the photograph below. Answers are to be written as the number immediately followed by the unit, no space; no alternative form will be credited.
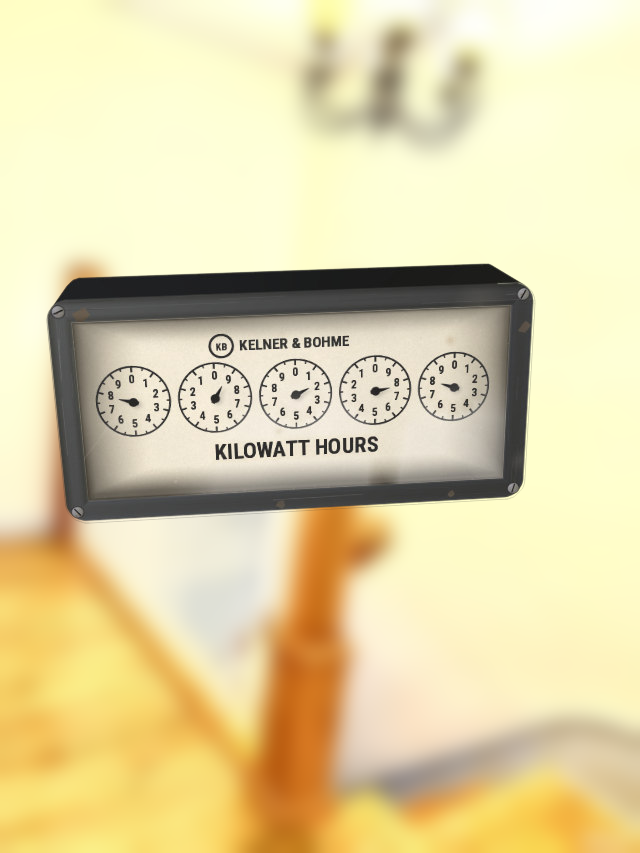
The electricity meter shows 79178kWh
